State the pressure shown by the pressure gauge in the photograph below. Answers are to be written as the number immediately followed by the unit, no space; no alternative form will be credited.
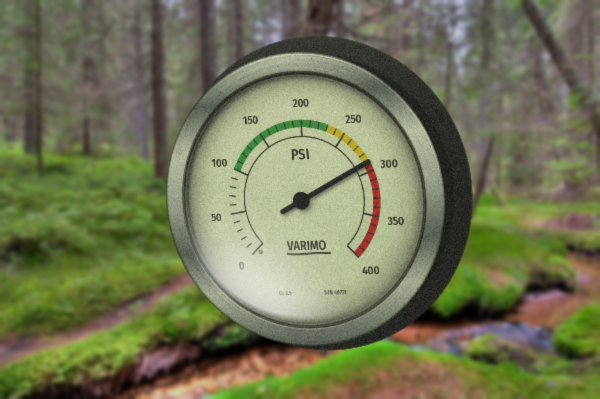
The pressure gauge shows 290psi
